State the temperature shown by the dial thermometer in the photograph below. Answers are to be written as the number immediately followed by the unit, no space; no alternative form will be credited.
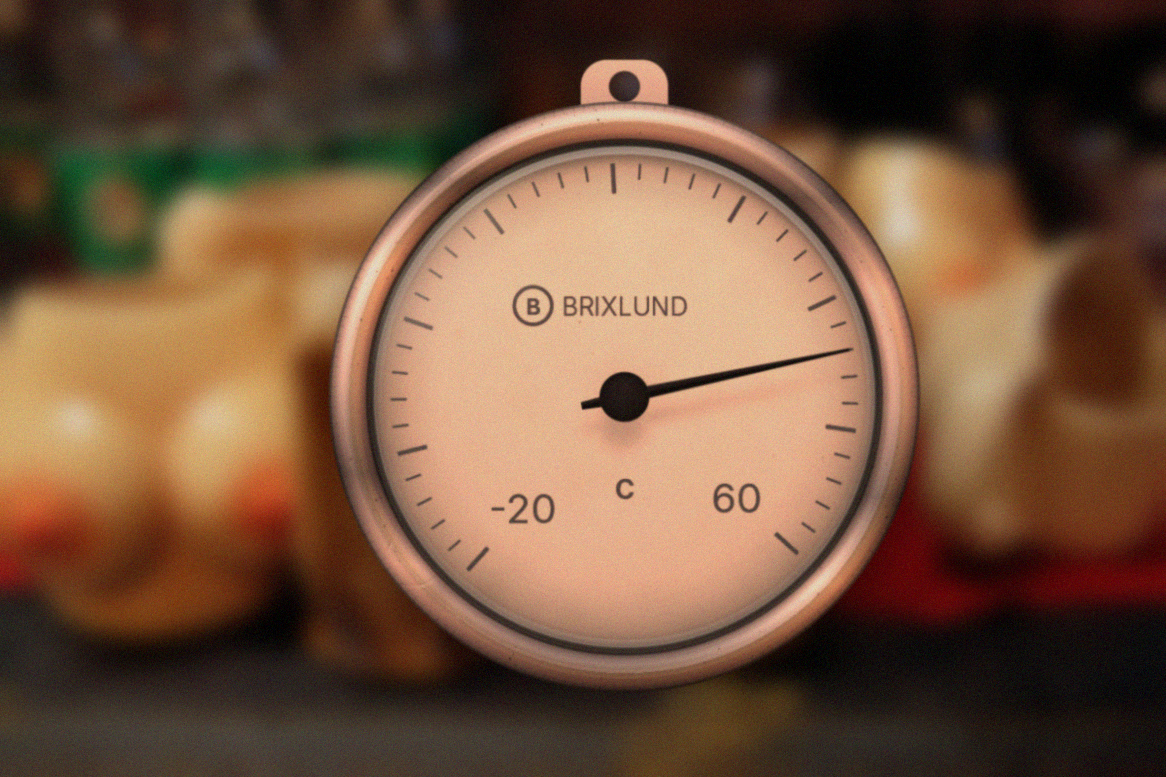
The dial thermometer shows 44°C
